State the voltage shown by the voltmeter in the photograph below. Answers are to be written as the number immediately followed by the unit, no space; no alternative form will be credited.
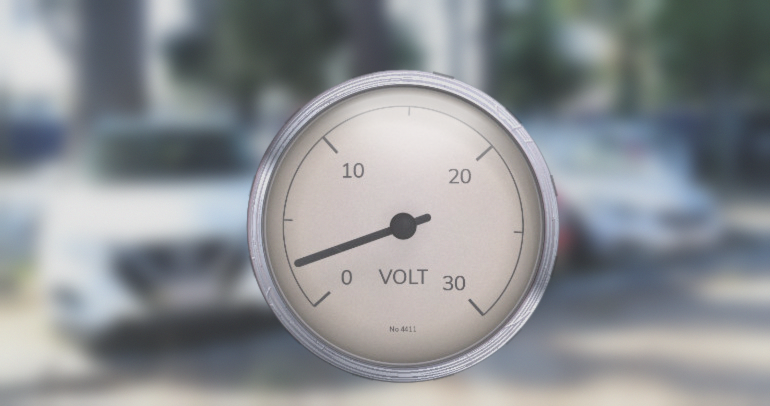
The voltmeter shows 2.5V
